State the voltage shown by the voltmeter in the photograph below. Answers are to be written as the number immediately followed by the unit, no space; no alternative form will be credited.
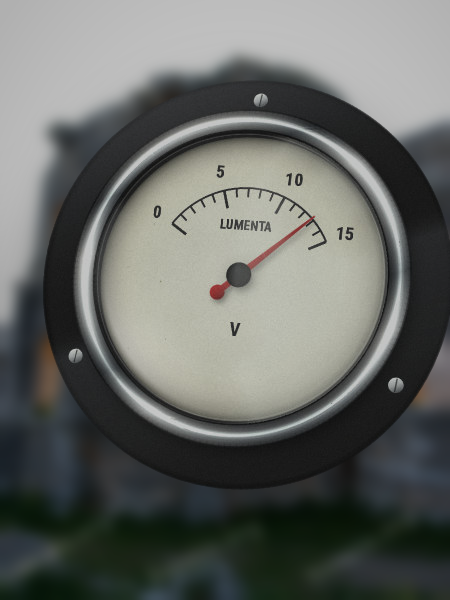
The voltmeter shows 13V
